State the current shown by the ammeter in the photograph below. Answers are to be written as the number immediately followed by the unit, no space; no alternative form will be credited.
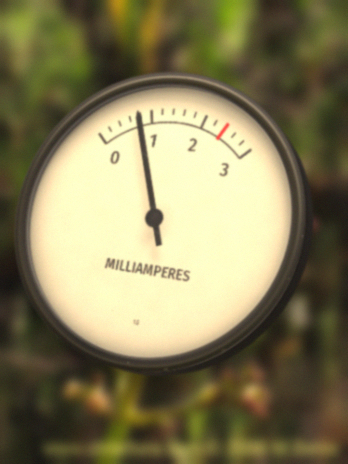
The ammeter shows 0.8mA
